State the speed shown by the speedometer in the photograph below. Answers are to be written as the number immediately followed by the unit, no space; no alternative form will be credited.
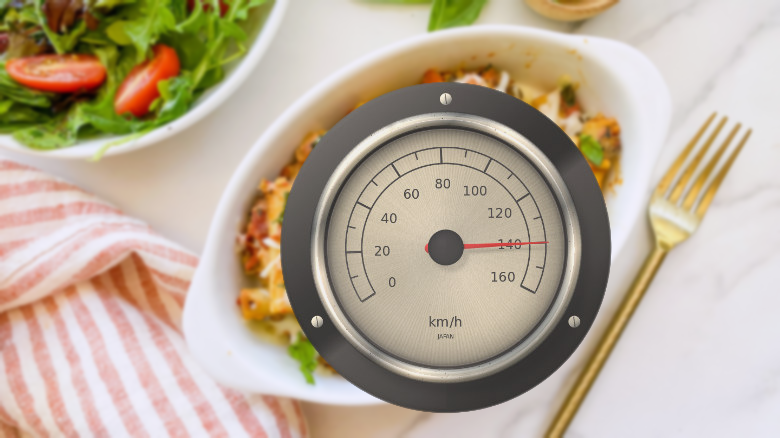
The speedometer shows 140km/h
